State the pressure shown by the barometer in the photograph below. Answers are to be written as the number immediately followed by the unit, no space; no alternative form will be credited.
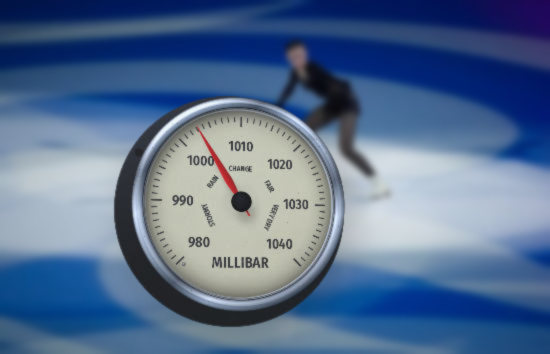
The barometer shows 1003mbar
